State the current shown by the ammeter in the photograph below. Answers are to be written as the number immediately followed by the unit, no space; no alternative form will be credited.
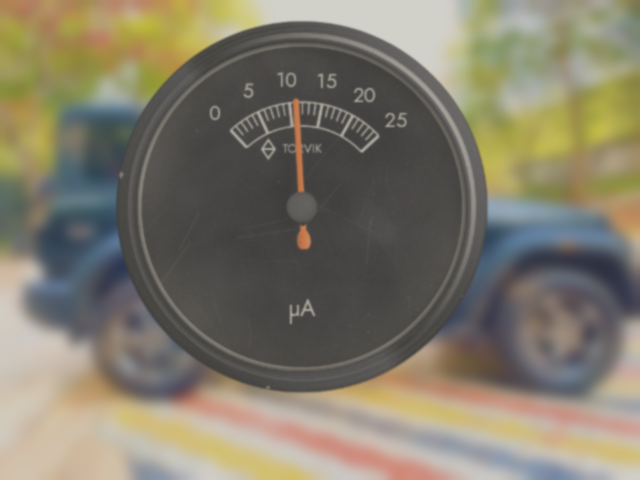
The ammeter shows 11µA
